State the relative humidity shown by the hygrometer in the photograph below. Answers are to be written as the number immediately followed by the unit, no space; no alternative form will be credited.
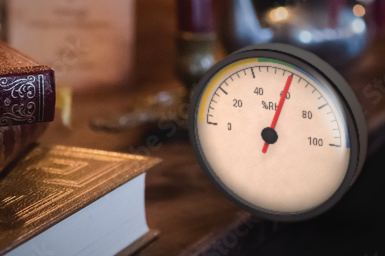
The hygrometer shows 60%
